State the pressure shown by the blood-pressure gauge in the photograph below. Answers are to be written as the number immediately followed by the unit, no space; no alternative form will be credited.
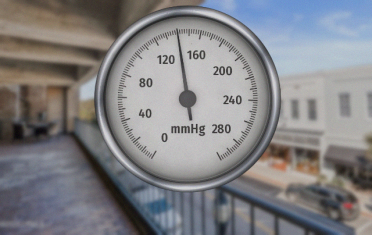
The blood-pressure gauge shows 140mmHg
